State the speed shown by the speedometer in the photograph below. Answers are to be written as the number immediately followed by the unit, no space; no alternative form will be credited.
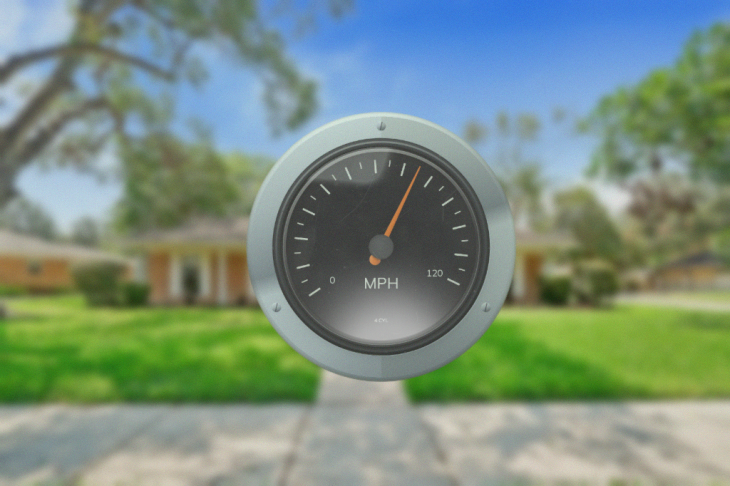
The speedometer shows 75mph
